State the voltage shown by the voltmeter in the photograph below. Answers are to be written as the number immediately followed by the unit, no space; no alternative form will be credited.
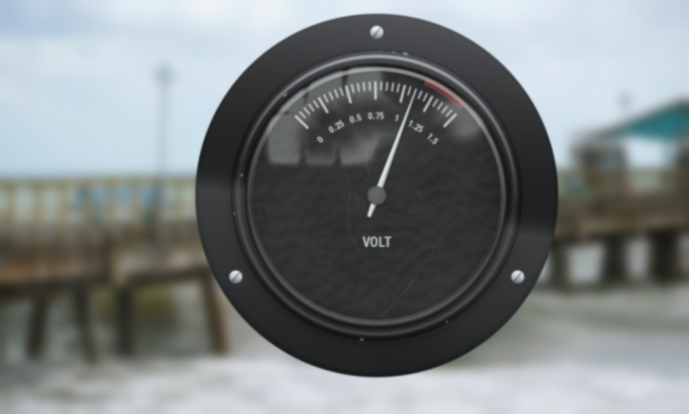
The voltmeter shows 1.1V
